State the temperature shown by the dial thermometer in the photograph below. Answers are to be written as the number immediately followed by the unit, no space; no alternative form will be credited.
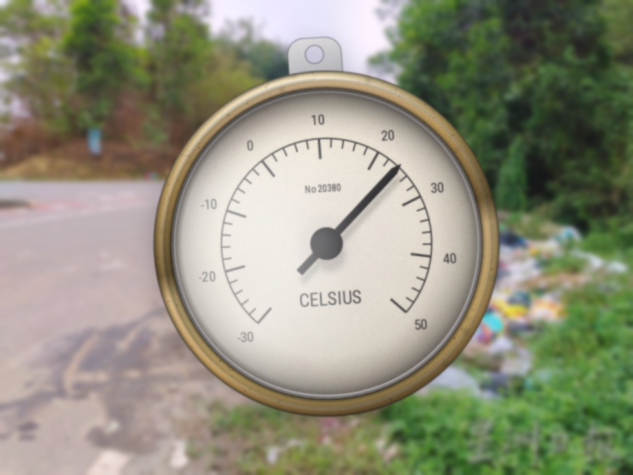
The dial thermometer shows 24°C
